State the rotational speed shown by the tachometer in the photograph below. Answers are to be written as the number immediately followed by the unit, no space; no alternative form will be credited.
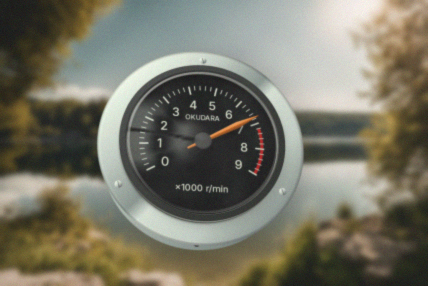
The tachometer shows 6800rpm
